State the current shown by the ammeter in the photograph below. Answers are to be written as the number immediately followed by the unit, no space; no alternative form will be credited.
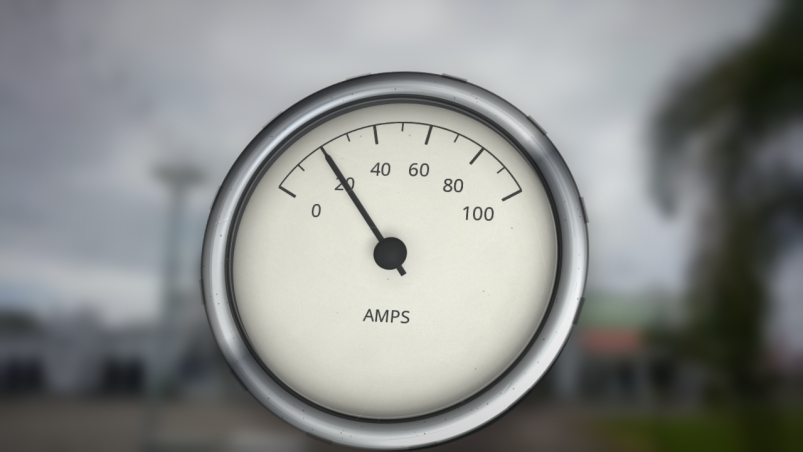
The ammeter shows 20A
